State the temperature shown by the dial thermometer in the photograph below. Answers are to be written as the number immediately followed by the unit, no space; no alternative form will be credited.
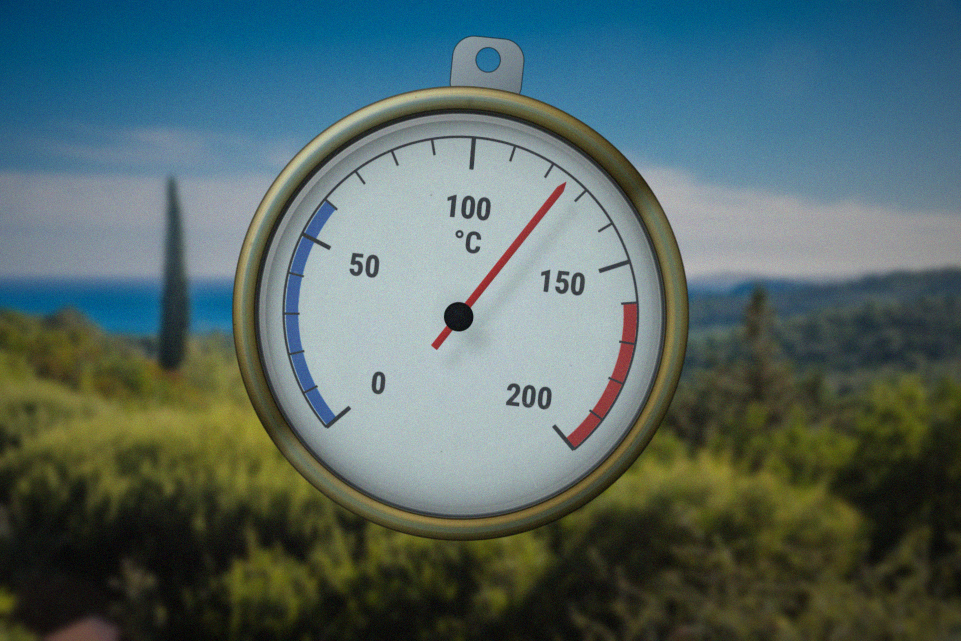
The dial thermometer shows 125°C
